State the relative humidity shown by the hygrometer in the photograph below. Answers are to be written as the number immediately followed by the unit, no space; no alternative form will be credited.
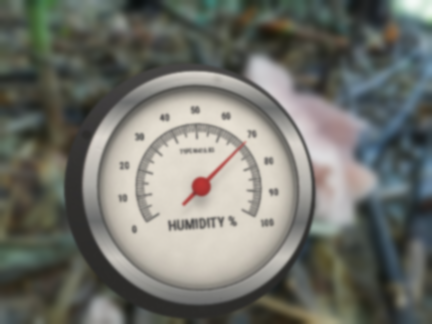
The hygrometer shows 70%
